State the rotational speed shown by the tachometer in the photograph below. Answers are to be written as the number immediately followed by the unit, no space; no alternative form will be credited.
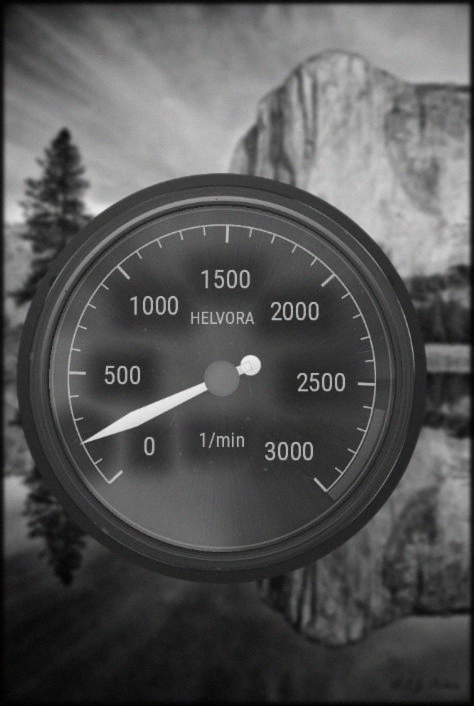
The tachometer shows 200rpm
